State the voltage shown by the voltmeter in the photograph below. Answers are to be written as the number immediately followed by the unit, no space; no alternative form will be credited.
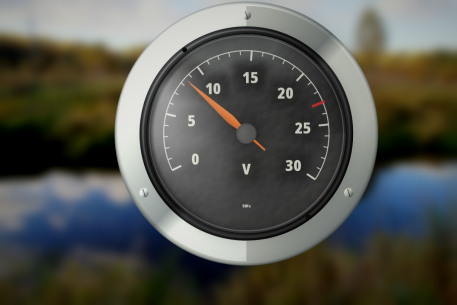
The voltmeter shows 8.5V
